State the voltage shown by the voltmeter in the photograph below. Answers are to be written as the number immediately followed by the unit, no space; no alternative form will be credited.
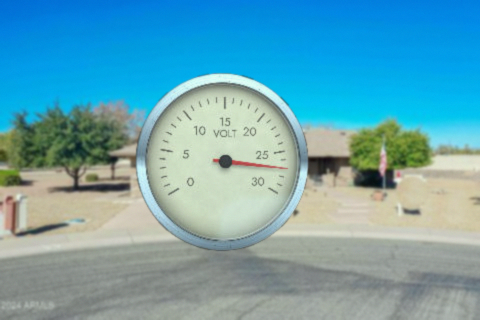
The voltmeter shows 27V
